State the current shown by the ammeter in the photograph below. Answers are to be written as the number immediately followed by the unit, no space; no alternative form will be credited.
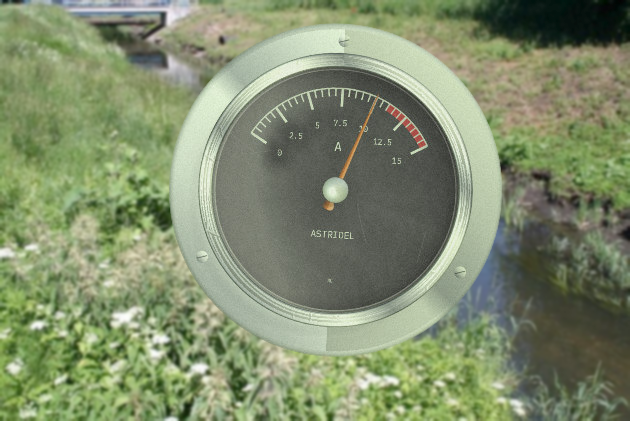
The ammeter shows 10A
